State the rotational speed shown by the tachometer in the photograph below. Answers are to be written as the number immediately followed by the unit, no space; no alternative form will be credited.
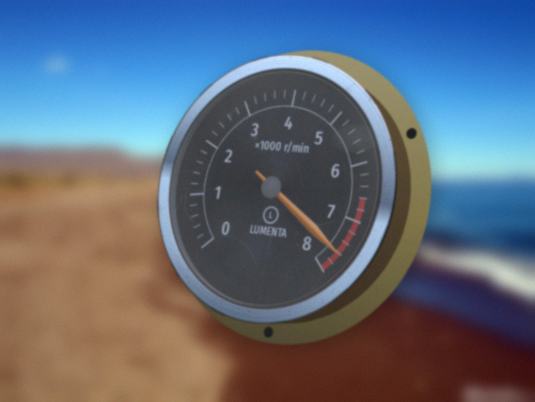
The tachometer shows 7600rpm
